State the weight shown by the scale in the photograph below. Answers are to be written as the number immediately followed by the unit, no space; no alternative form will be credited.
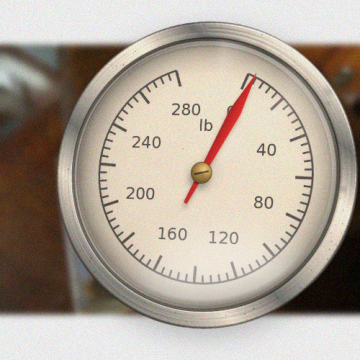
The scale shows 4lb
